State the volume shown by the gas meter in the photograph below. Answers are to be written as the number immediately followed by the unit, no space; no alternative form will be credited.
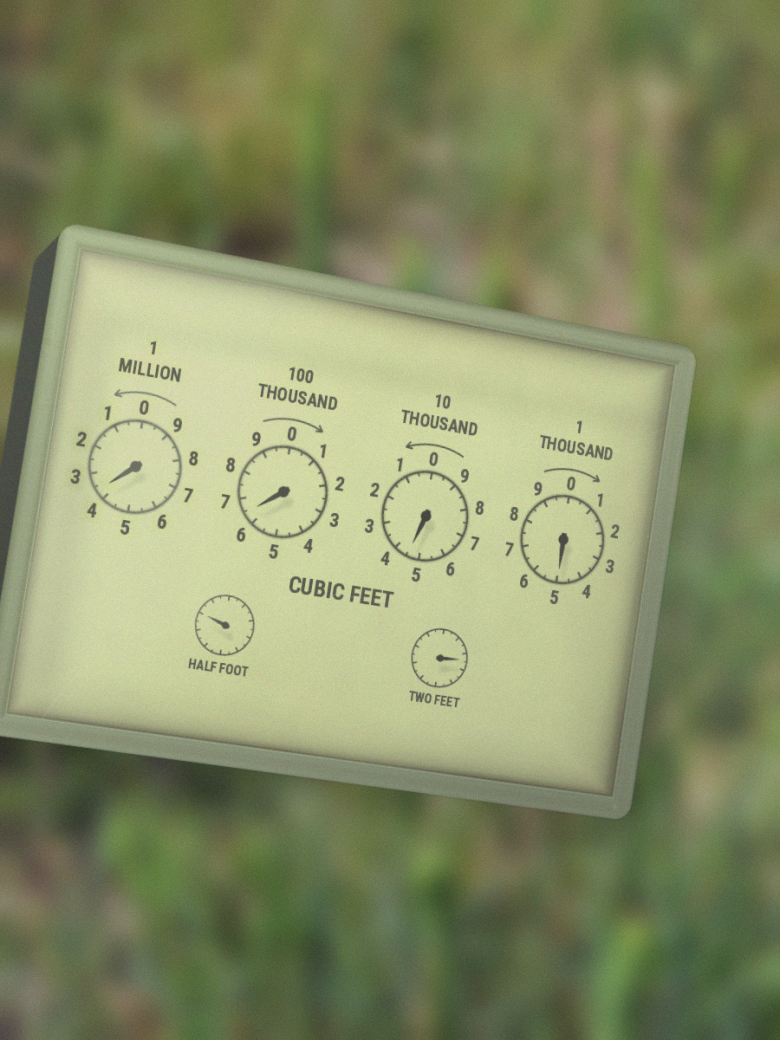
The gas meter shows 364500ft³
